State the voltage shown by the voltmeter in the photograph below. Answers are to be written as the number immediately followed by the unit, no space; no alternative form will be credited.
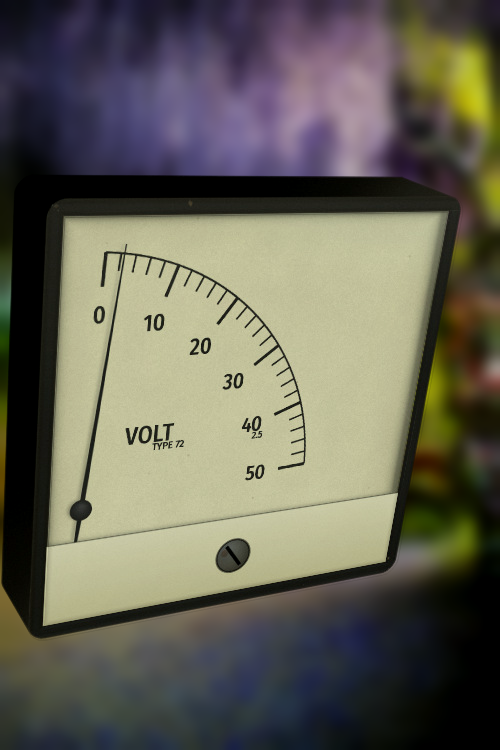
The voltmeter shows 2V
